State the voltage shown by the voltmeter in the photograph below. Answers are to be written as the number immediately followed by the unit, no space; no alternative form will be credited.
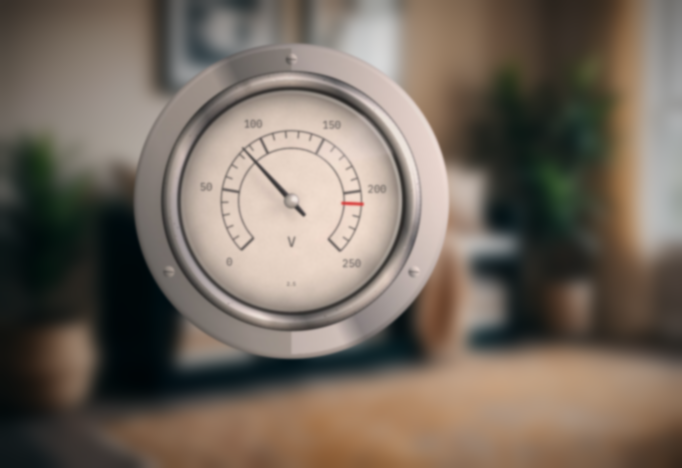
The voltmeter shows 85V
